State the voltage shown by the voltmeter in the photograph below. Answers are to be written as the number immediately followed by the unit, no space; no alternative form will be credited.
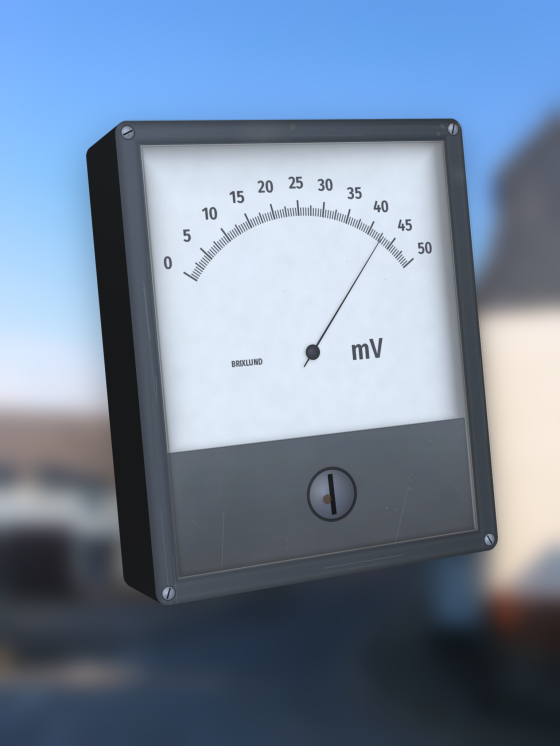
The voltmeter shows 42.5mV
